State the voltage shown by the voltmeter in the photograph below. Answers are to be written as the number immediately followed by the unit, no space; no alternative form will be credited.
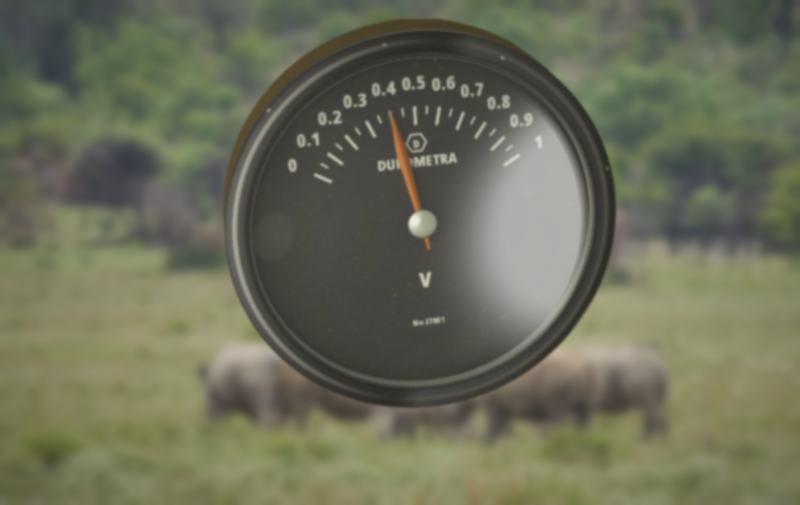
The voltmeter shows 0.4V
